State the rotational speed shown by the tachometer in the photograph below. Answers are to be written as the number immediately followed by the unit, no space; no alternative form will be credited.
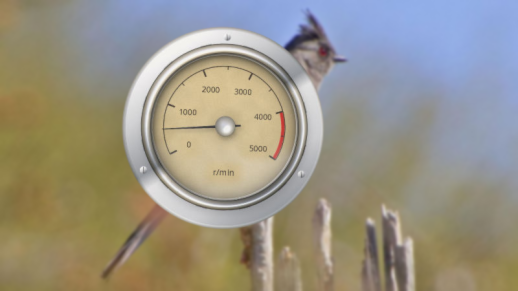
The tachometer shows 500rpm
